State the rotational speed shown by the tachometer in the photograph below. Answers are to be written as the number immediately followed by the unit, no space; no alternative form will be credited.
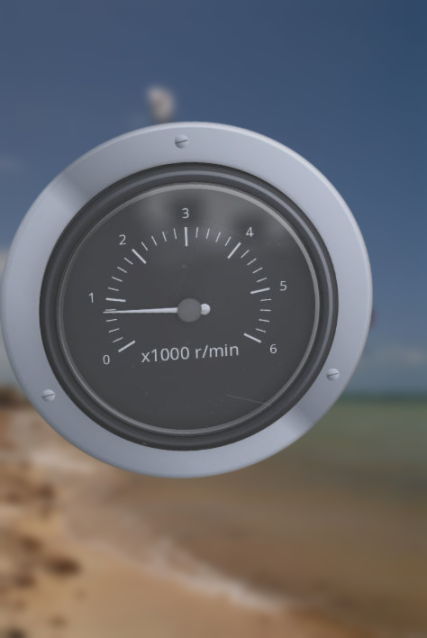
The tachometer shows 800rpm
